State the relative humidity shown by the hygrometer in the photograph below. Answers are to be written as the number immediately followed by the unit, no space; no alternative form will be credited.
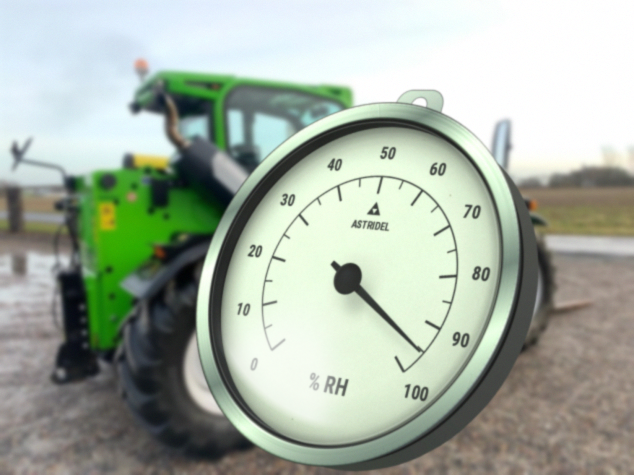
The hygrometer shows 95%
